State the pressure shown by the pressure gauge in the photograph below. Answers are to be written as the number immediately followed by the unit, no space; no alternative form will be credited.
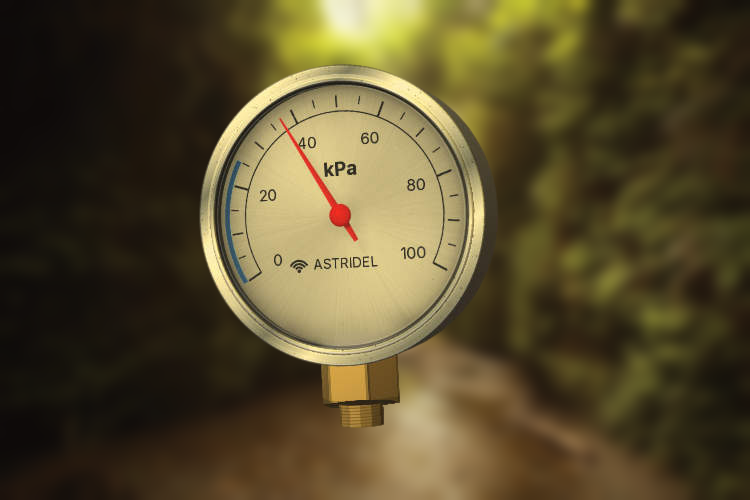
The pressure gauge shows 37.5kPa
